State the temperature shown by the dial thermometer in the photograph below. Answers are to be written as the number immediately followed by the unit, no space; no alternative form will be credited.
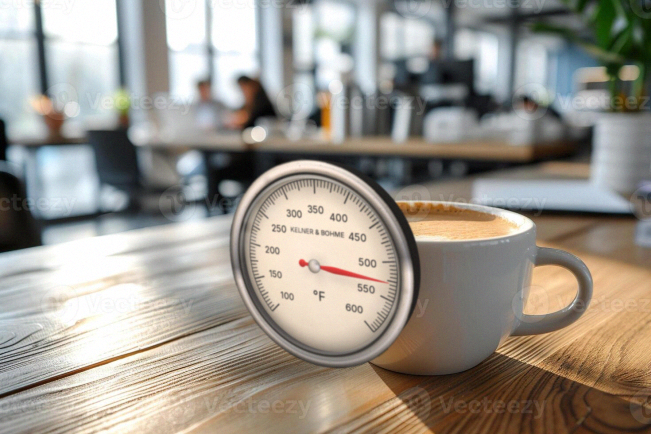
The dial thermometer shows 525°F
